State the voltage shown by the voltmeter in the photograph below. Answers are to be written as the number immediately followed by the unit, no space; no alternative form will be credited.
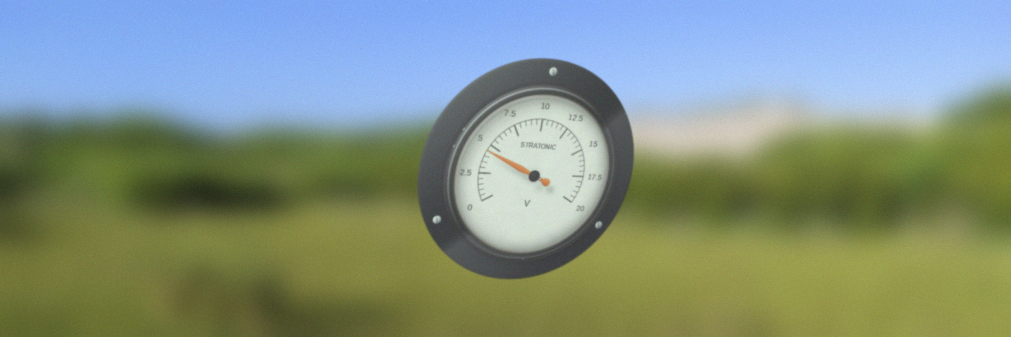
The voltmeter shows 4.5V
